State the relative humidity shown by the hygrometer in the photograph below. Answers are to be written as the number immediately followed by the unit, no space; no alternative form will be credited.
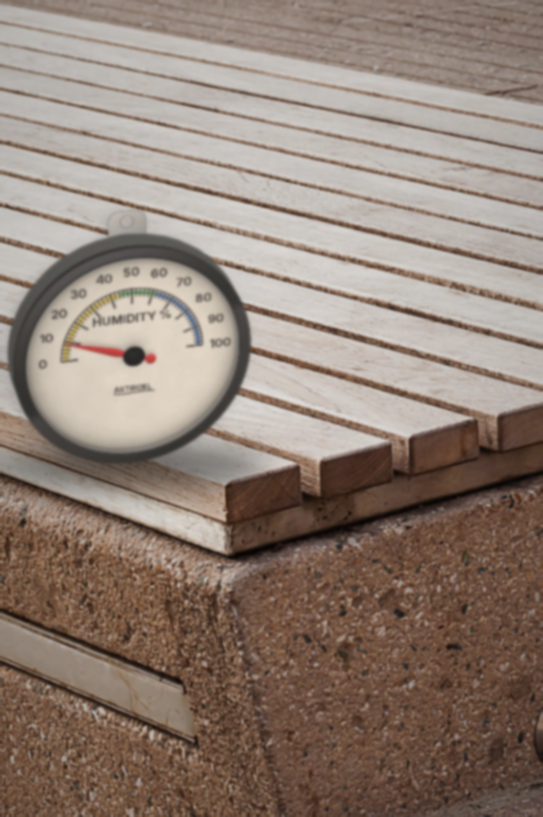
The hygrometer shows 10%
